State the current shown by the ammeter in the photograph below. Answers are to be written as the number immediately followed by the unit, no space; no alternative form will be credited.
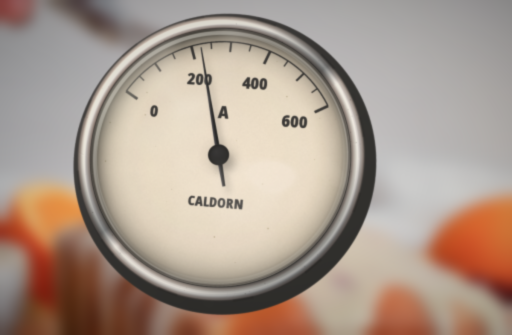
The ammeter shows 225A
